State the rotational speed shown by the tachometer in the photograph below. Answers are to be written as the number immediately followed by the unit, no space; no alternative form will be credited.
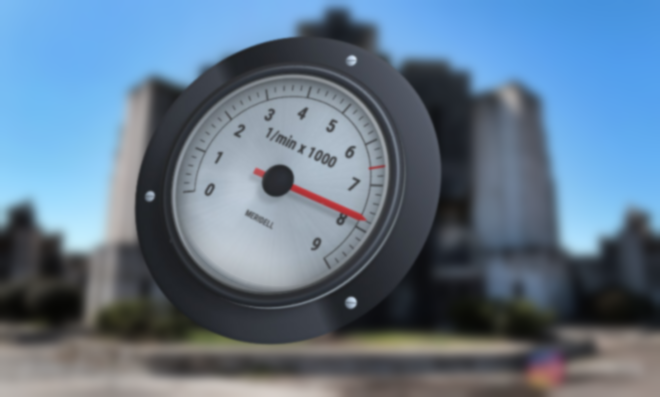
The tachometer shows 7800rpm
